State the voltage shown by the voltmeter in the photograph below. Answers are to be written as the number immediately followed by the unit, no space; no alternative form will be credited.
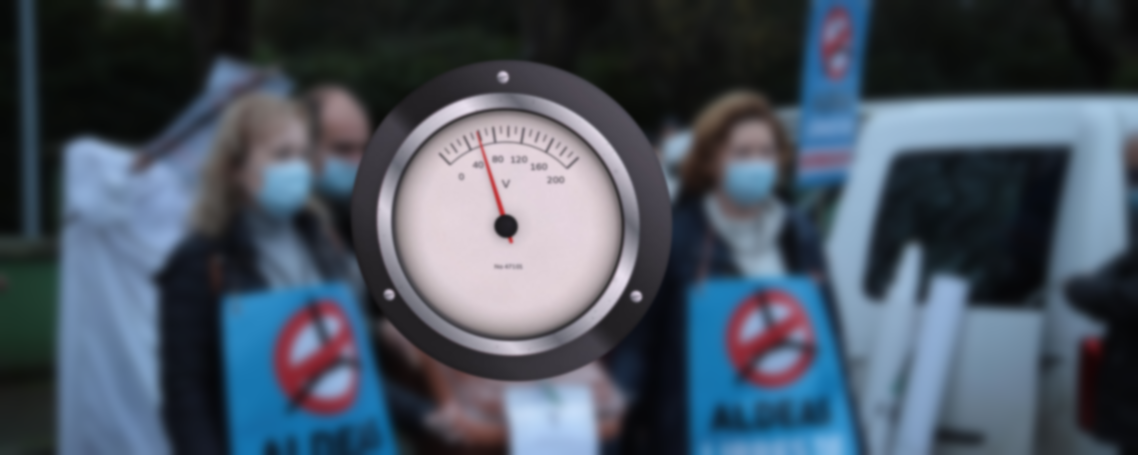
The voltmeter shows 60V
